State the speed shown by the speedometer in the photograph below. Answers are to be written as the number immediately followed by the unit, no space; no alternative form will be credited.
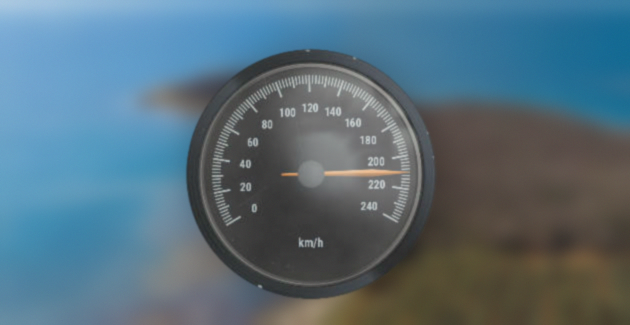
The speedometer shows 210km/h
